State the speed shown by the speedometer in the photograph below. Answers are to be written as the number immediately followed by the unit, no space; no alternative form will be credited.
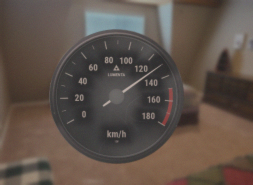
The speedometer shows 130km/h
